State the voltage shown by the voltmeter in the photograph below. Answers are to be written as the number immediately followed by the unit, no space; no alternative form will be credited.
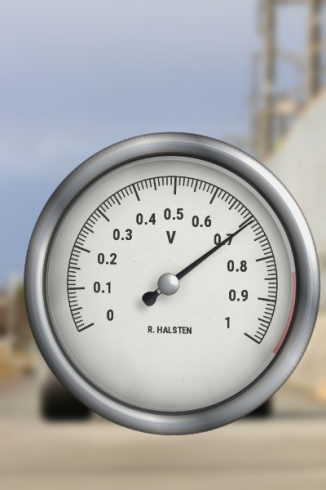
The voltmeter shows 0.71V
